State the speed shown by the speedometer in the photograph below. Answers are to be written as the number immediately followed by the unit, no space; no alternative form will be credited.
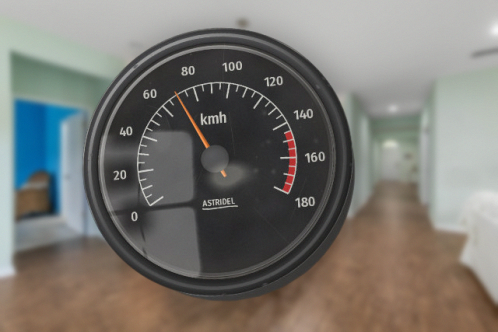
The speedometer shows 70km/h
